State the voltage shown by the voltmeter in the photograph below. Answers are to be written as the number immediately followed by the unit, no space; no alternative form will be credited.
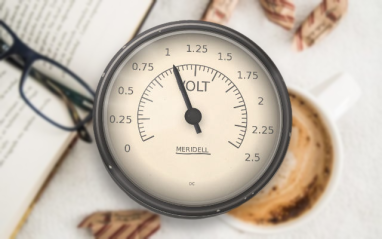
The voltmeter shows 1V
